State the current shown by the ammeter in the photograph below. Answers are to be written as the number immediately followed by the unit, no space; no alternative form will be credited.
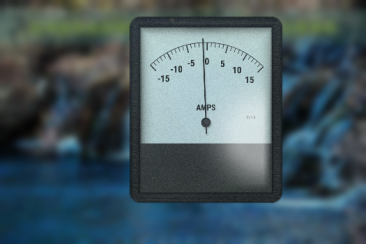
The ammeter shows -1A
